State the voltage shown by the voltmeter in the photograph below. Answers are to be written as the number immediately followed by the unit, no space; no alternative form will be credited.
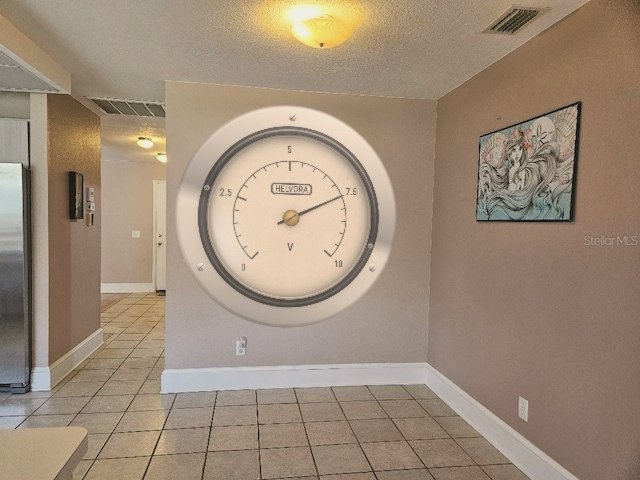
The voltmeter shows 7.5V
